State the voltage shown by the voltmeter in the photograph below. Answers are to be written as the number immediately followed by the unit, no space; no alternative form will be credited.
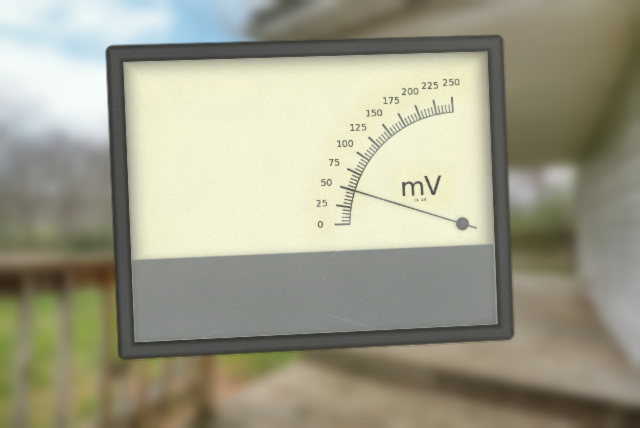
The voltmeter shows 50mV
